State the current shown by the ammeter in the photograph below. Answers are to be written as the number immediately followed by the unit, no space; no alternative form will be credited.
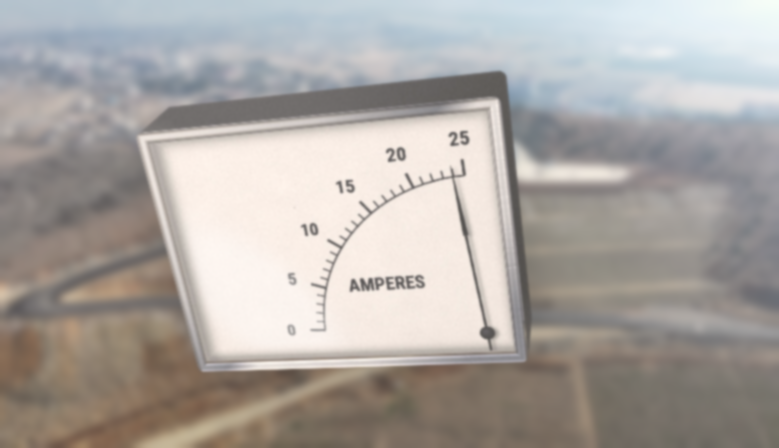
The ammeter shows 24A
